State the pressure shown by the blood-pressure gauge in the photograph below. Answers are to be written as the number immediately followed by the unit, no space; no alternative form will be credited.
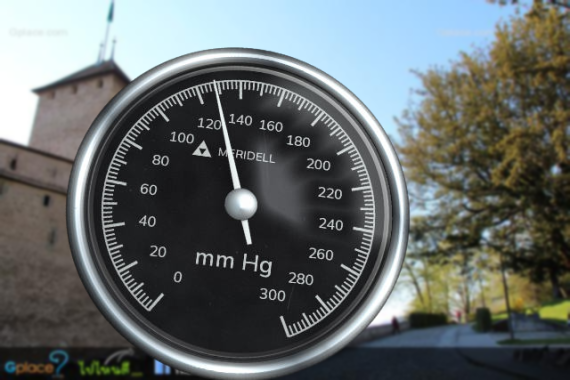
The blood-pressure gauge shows 128mmHg
